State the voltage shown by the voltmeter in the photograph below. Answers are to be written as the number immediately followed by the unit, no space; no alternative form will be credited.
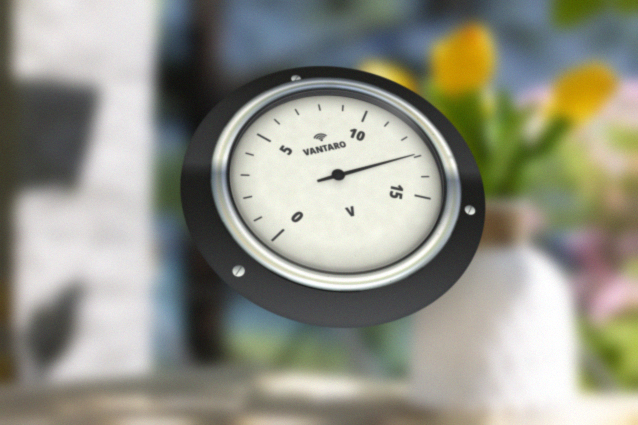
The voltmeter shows 13V
